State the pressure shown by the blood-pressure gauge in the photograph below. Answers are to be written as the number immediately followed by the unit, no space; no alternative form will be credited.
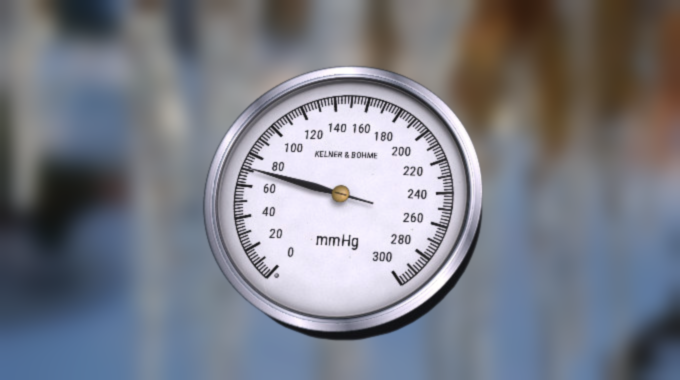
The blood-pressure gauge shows 70mmHg
